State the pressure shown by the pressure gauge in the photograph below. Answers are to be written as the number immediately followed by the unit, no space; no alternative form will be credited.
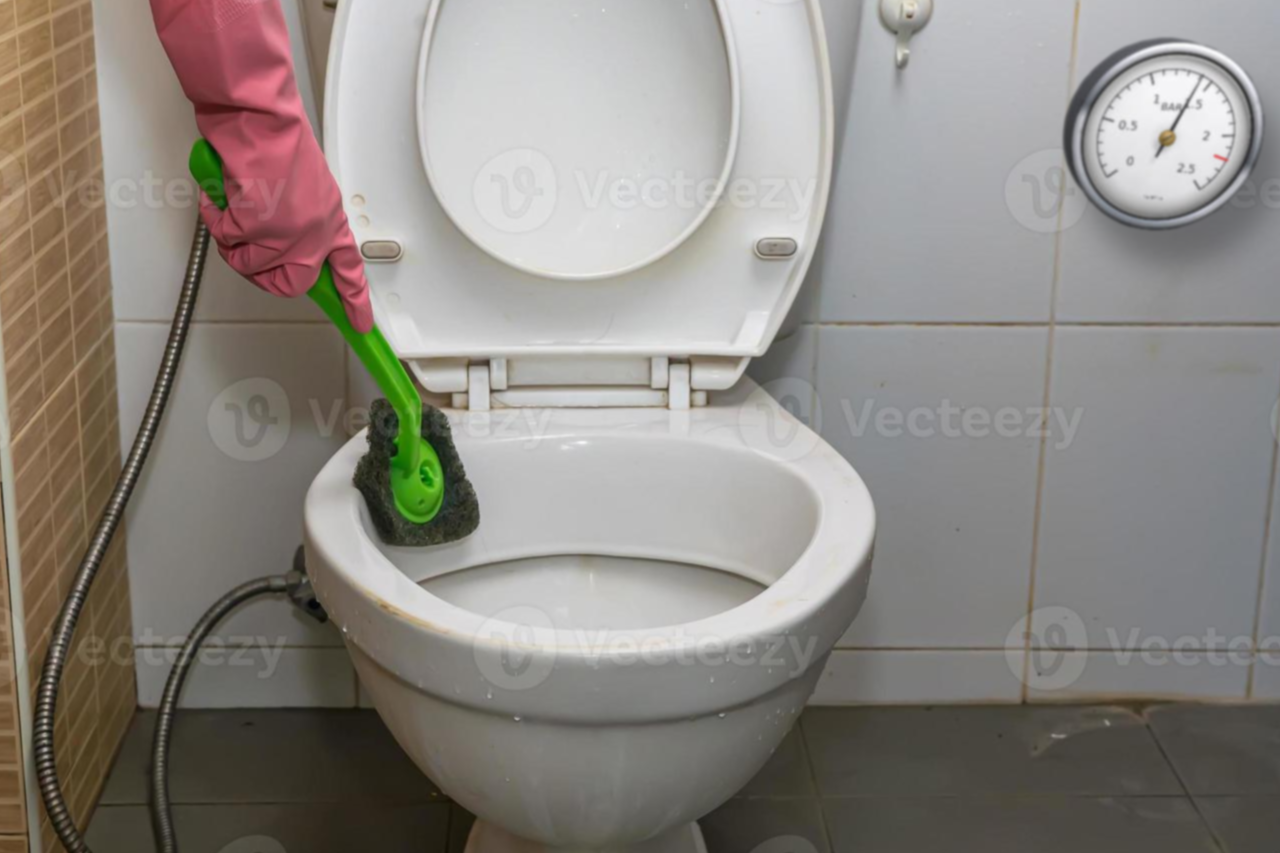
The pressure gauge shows 1.4bar
